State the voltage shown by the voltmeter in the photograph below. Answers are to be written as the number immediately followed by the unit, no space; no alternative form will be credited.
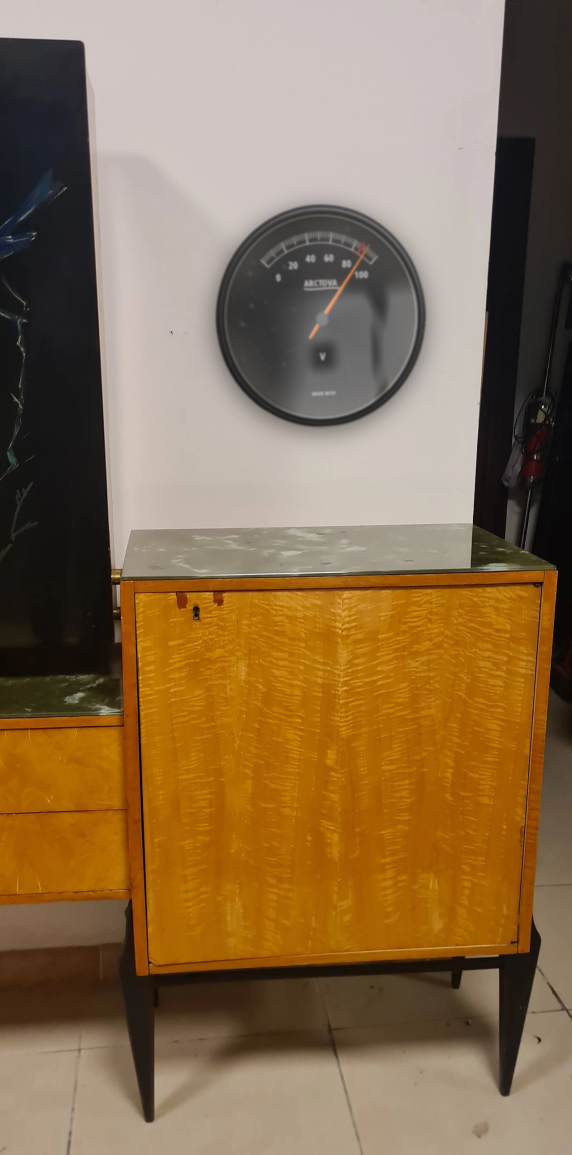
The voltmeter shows 90V
